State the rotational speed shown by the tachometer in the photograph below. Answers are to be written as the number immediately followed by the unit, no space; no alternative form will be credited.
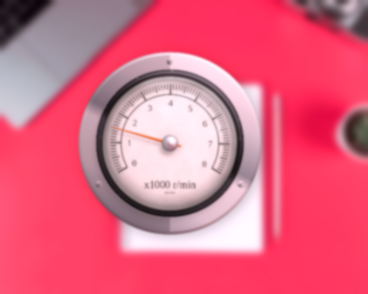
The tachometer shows 1500rpm
